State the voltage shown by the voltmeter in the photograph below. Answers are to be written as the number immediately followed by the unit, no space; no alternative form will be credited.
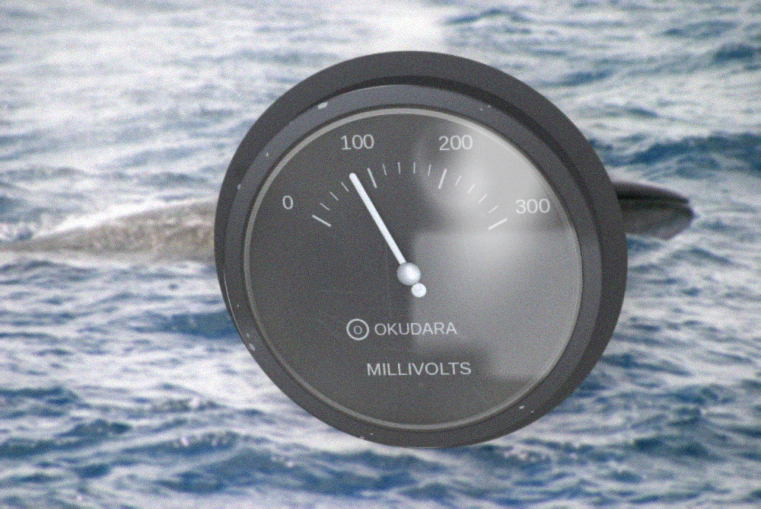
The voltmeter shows 80mV
